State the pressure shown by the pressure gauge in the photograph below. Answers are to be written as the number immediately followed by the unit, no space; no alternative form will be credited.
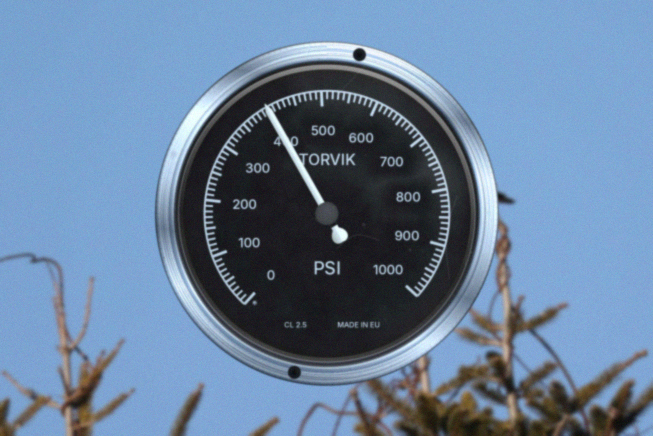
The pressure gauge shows 400psi
